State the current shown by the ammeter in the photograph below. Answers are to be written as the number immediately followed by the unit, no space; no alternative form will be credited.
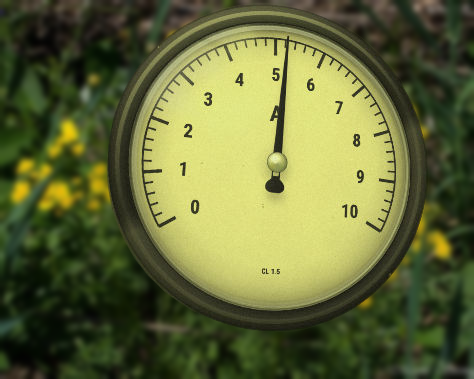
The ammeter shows 5.2A
